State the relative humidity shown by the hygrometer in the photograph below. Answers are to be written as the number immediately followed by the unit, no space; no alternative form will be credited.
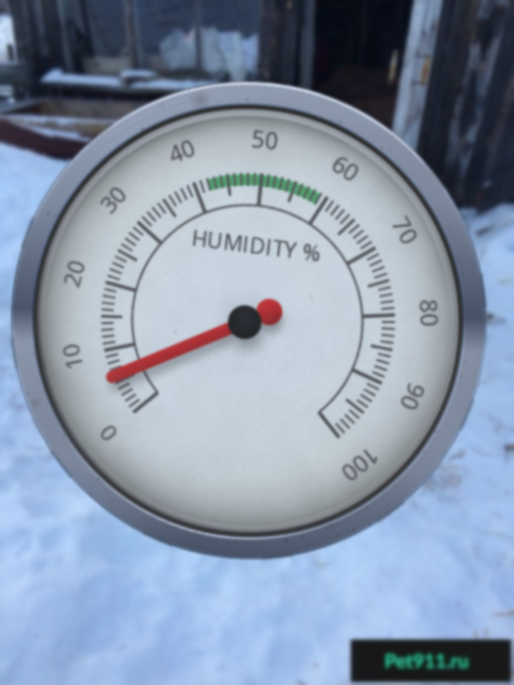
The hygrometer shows 6%
